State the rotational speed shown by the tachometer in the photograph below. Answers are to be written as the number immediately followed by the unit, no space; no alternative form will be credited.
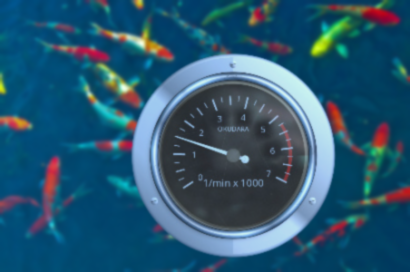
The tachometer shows 1500rpm
